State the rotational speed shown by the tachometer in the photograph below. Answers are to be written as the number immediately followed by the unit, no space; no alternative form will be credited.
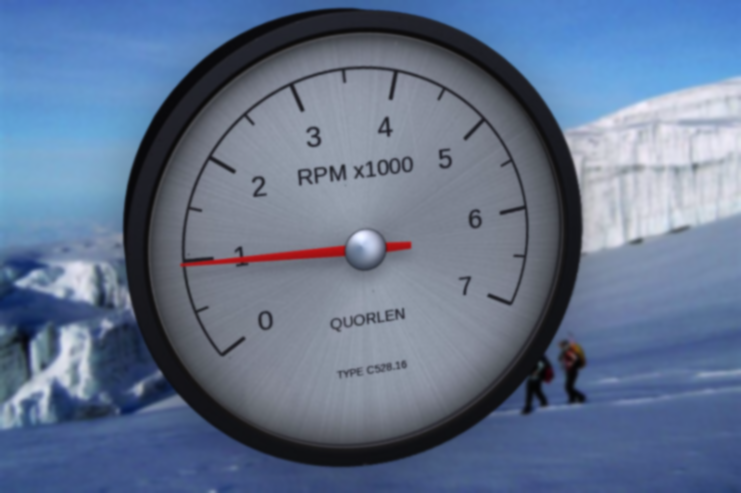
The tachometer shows 1000rpm
